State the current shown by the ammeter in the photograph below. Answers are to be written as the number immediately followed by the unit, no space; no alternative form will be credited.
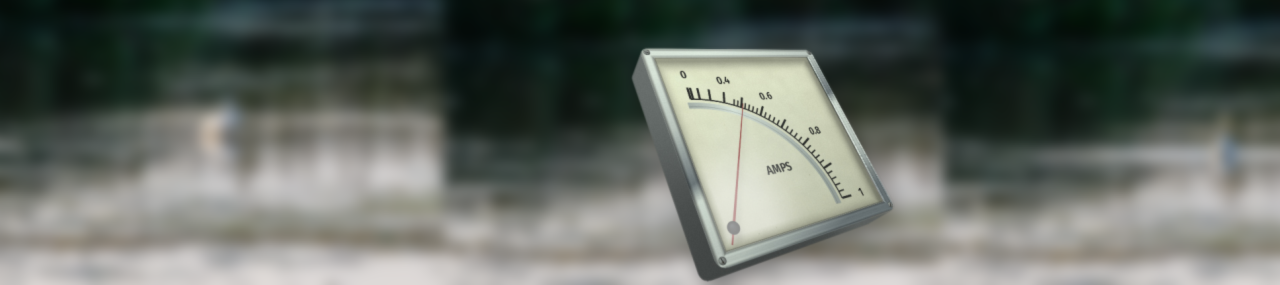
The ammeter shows 0.5A
